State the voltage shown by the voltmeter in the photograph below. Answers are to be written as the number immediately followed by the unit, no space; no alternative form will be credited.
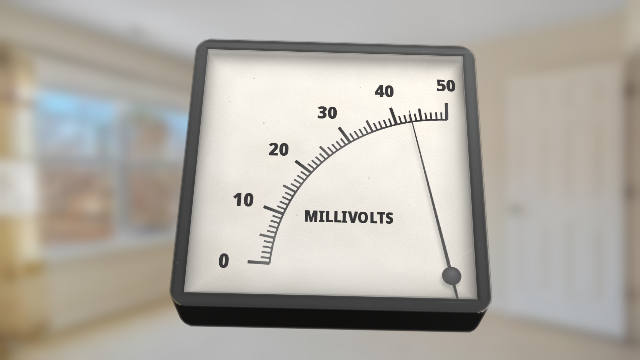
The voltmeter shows 43mV
